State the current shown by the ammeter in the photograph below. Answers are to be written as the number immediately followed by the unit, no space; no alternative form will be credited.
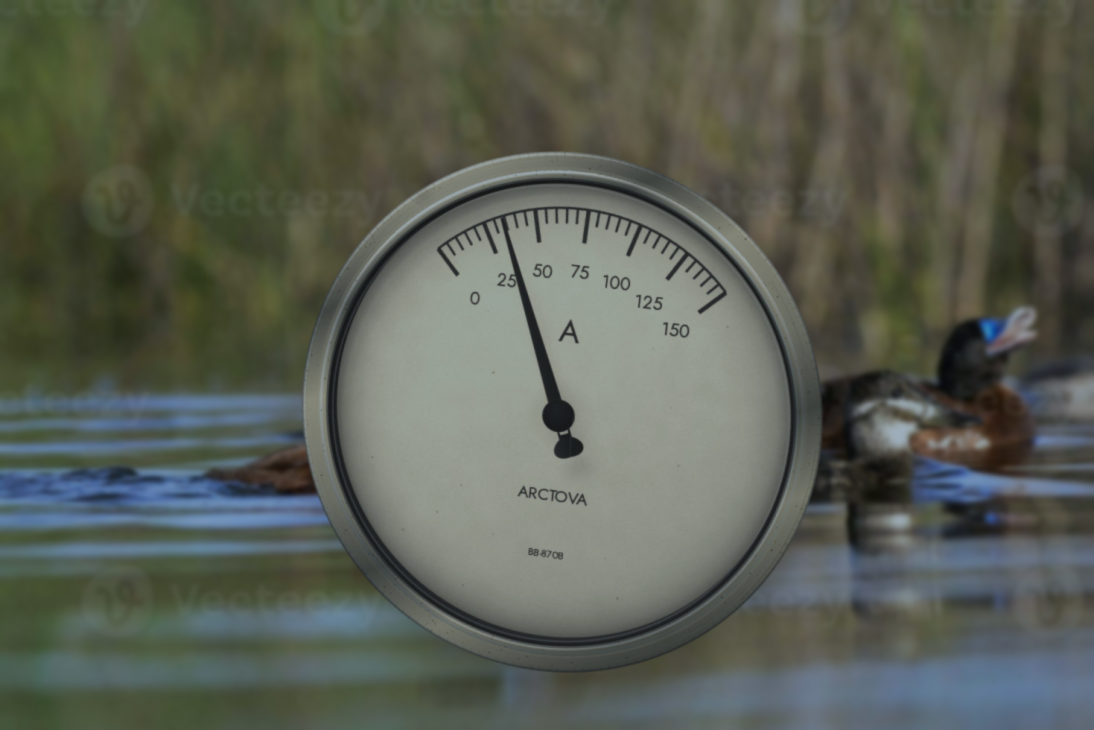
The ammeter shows 35A
